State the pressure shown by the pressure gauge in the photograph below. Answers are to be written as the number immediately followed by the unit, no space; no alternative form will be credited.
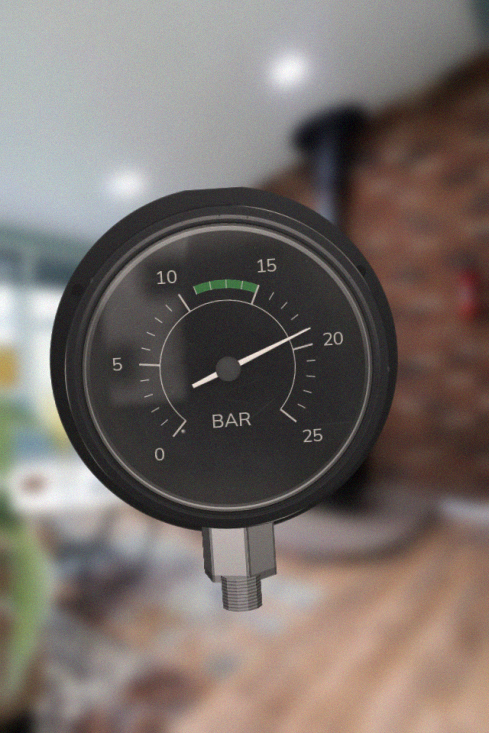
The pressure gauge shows 19bar
